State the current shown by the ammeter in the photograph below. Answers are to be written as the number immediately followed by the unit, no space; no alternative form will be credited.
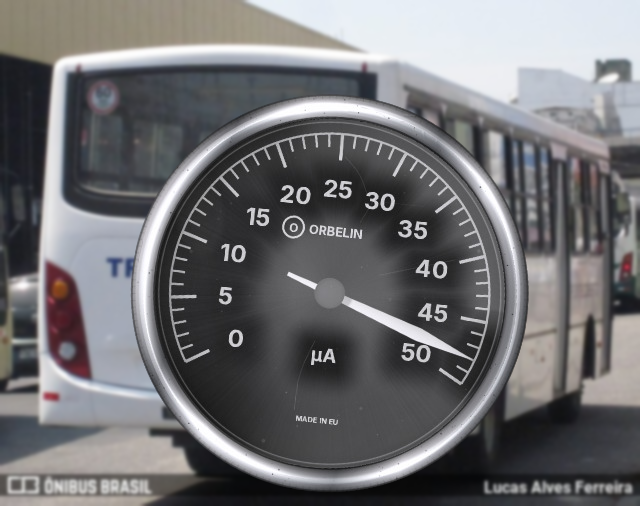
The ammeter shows 48µA
